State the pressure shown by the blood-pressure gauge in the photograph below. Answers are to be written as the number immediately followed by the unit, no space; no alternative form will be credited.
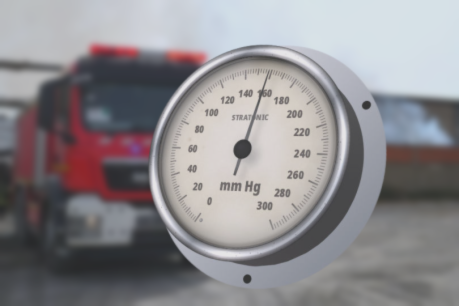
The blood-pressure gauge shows 160mmHg
